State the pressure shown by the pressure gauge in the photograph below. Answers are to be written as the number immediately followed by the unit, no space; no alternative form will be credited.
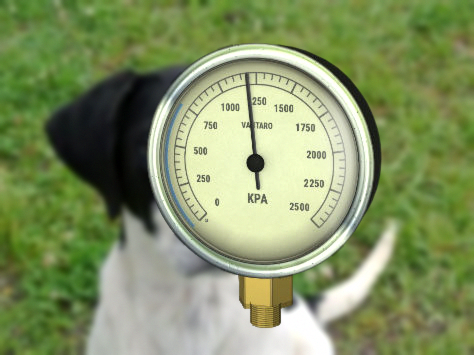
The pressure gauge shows 1200kPa
